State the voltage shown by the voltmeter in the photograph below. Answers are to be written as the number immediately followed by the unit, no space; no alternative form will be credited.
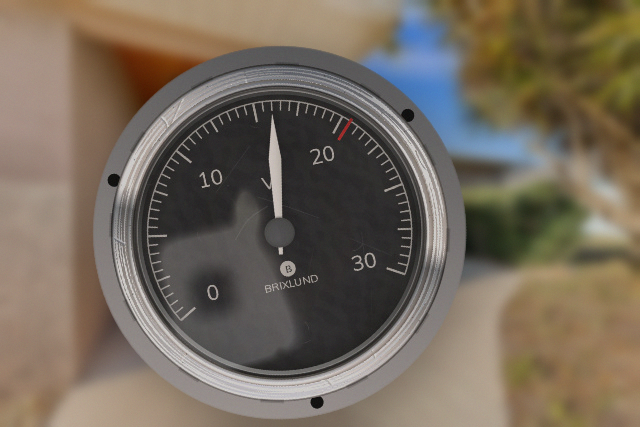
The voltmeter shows 16V
